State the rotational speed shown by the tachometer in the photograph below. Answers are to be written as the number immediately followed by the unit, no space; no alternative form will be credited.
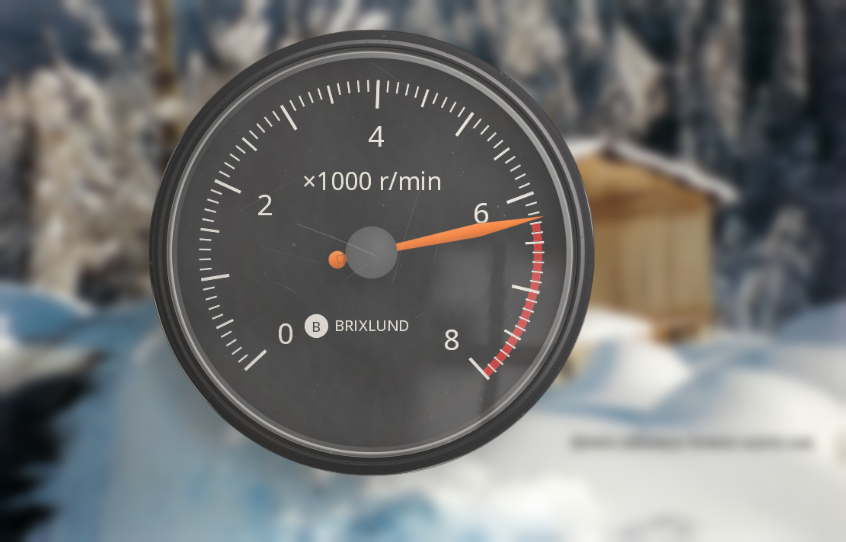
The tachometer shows 6250rpm
